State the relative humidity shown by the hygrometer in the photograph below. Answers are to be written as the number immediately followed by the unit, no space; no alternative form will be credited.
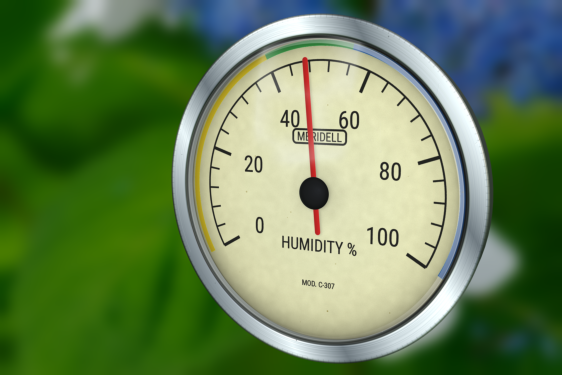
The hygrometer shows 48%
